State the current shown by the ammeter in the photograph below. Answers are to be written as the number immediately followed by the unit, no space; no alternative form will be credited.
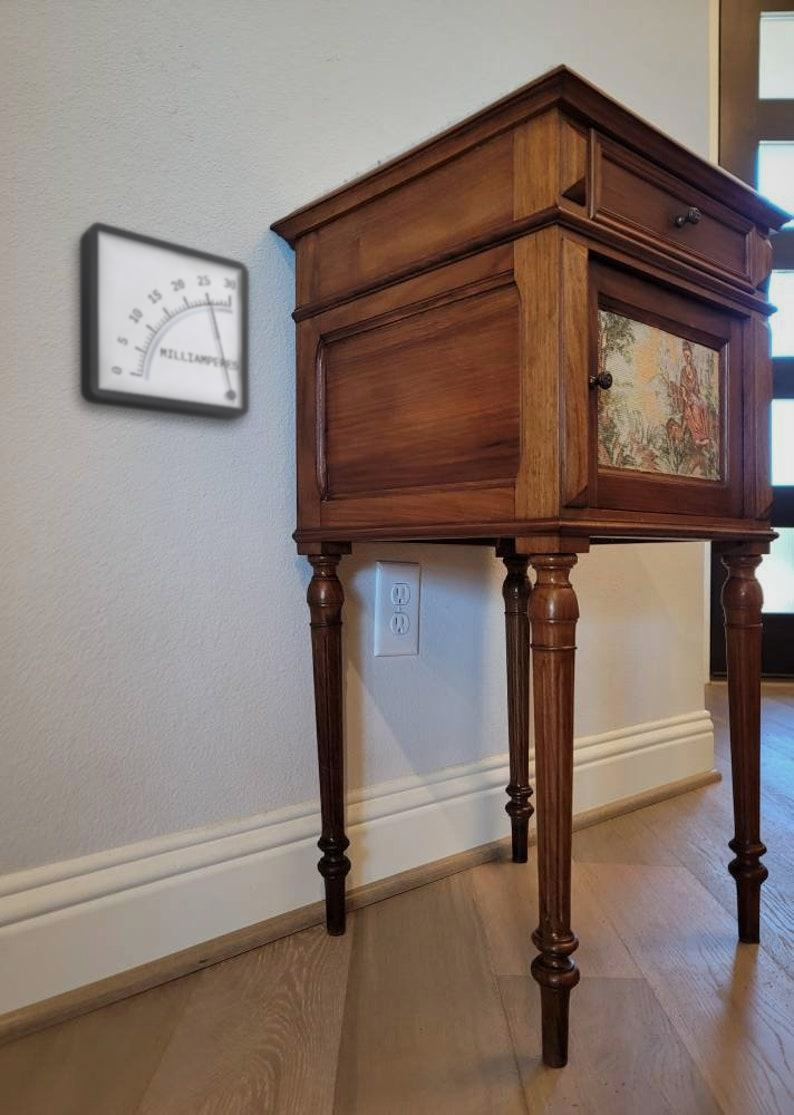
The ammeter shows 25mA
